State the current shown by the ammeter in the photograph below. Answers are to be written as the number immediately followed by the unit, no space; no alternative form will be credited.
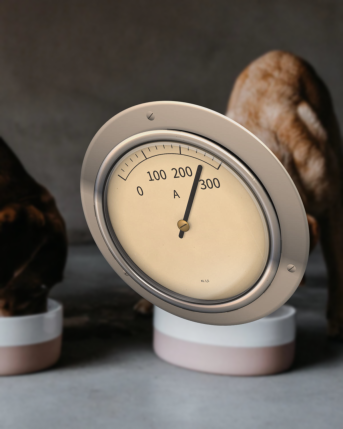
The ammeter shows 260A
